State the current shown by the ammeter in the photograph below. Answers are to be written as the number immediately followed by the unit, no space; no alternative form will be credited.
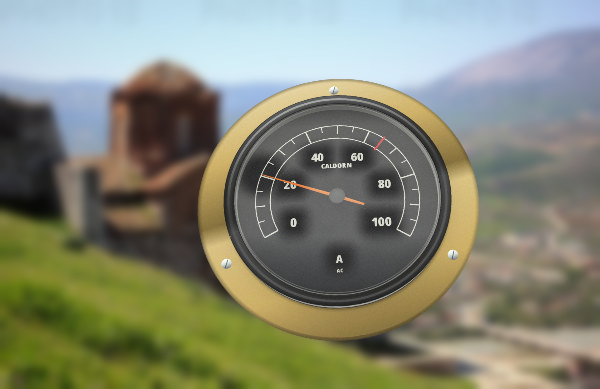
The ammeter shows 20A
